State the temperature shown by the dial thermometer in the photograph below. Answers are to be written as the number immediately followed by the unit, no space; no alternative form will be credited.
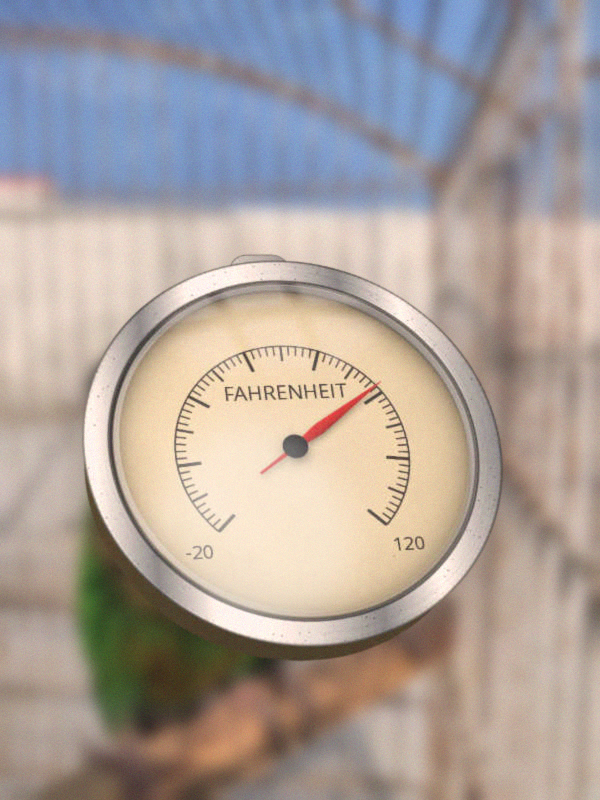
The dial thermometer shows 78°F
